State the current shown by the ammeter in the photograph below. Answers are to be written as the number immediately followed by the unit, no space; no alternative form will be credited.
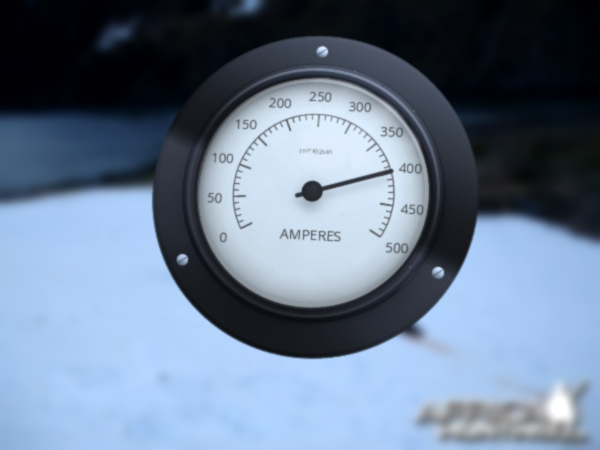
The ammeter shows 400A
